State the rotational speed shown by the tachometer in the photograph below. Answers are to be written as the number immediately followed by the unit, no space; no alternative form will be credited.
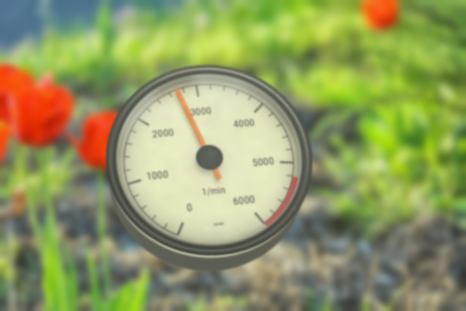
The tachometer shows 2700rpm
